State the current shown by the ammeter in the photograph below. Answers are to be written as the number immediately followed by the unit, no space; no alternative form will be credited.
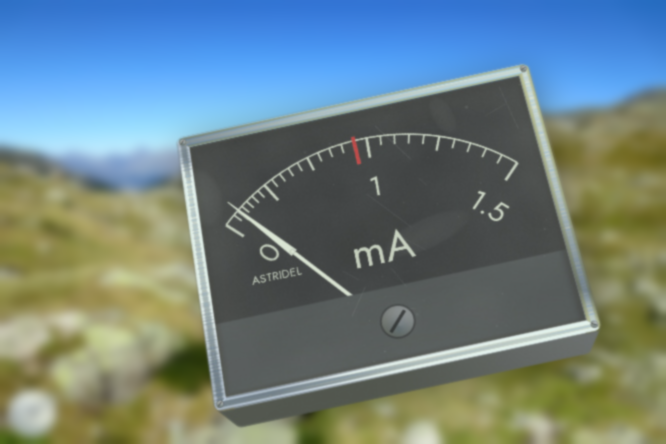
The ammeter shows 0.25mA
